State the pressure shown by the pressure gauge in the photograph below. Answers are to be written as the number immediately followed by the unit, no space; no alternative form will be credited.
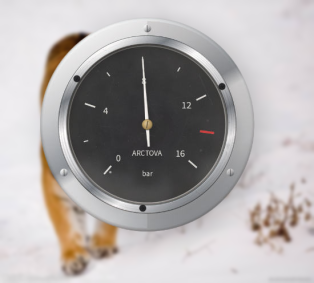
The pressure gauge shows 8bar
